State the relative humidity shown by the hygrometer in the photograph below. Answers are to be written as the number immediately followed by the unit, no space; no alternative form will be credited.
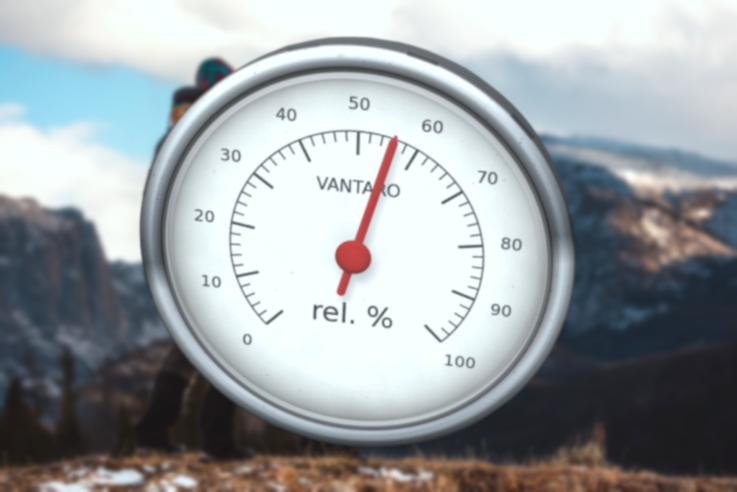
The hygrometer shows 56%
